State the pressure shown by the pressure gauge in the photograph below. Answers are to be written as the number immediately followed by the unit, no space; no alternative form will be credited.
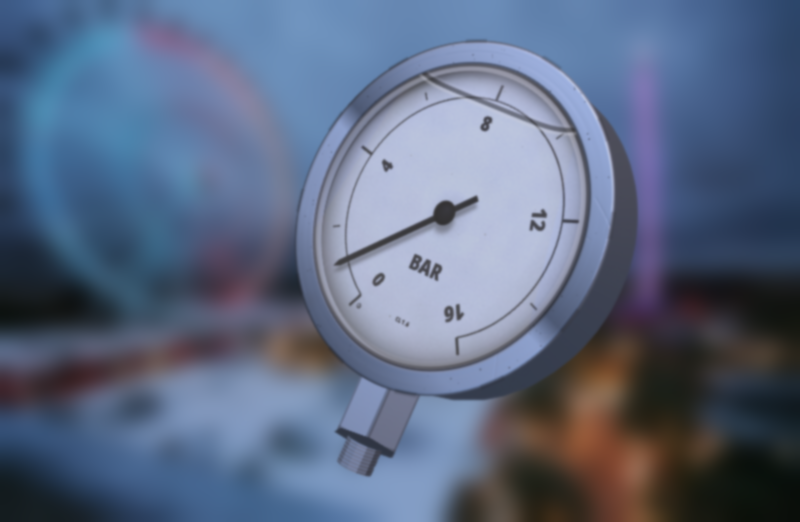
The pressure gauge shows 1bar
